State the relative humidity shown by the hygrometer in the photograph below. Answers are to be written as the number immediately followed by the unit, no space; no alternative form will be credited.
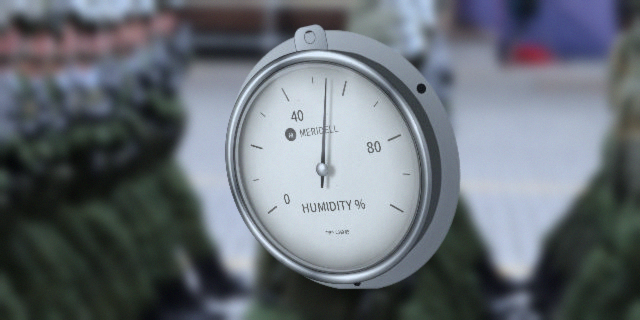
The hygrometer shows 55%
